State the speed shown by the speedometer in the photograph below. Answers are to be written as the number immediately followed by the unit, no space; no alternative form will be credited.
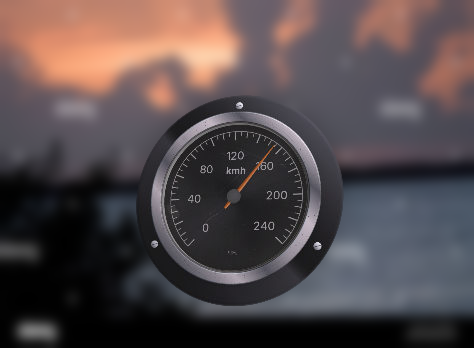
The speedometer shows 155km/h
